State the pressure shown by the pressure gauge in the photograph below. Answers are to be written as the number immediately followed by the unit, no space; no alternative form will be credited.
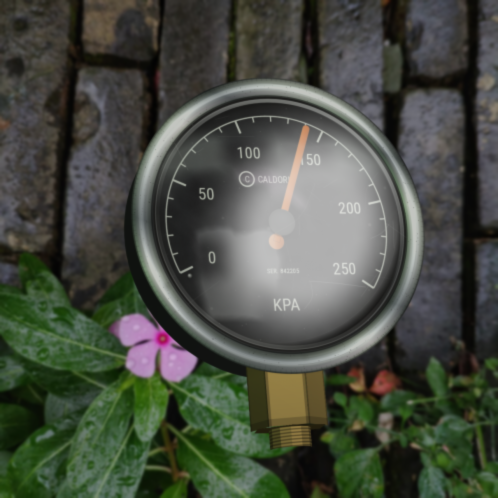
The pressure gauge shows 140kPa
